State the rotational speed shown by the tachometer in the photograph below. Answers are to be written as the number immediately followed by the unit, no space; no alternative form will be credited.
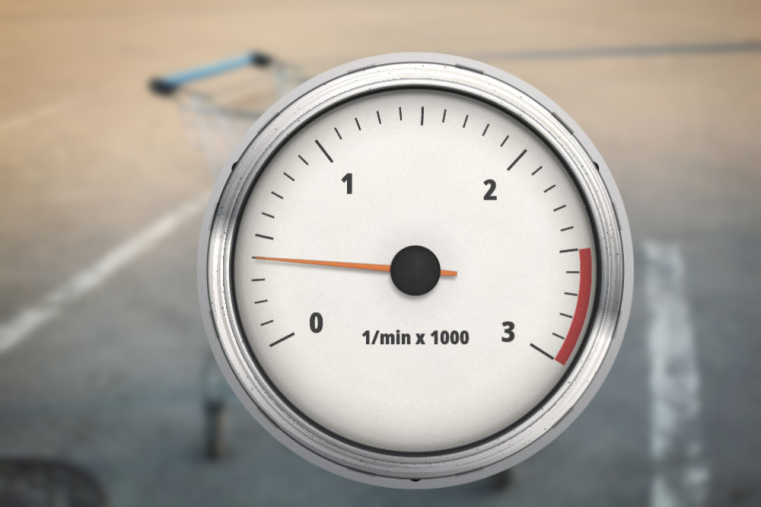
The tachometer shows 400rpm
